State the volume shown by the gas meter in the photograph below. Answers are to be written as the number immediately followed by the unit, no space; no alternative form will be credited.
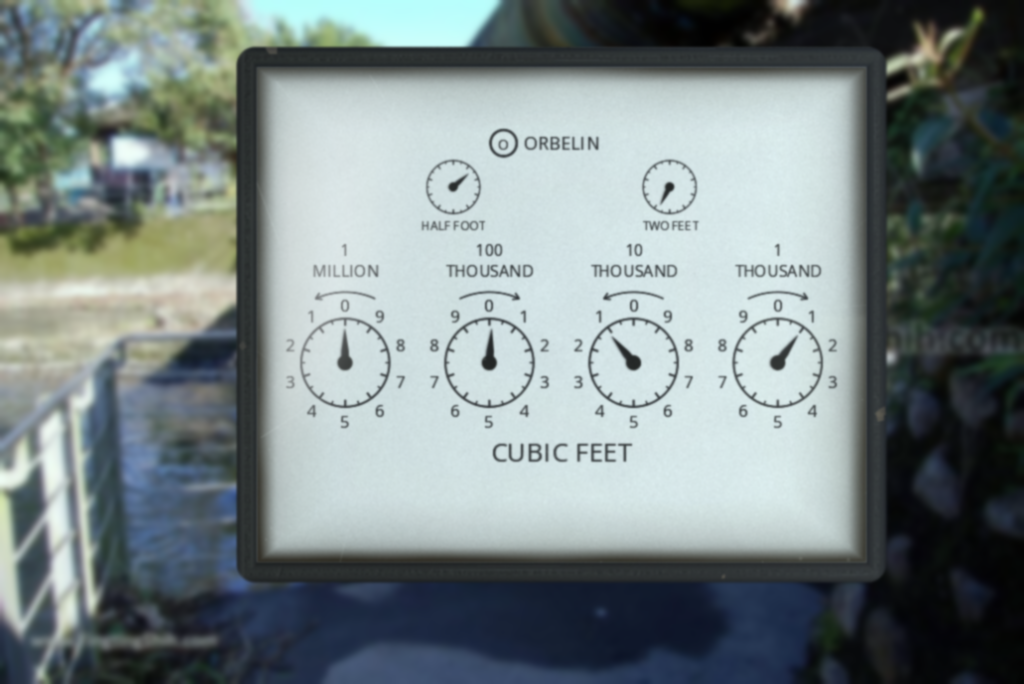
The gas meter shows 1100ft³
